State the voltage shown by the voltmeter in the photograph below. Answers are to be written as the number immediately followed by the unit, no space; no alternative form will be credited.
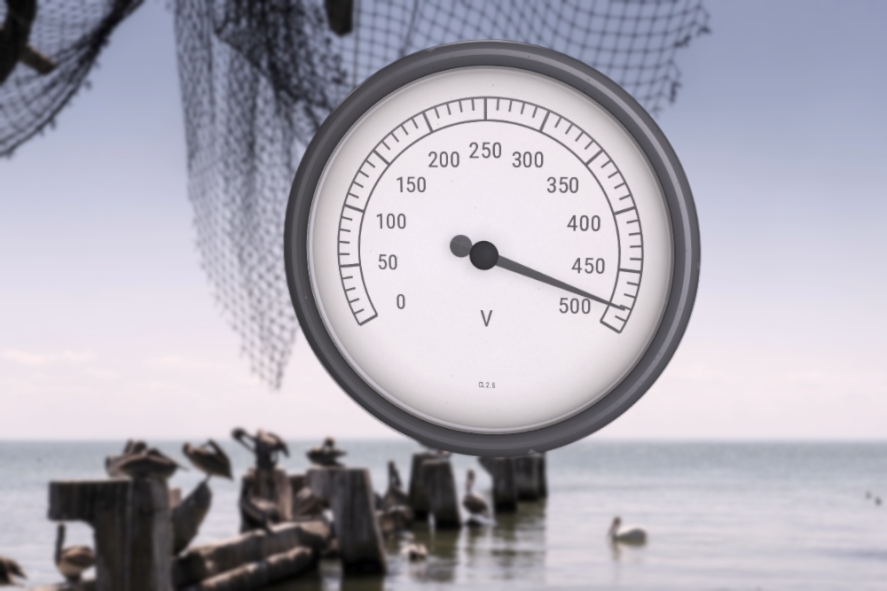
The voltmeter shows 480V
